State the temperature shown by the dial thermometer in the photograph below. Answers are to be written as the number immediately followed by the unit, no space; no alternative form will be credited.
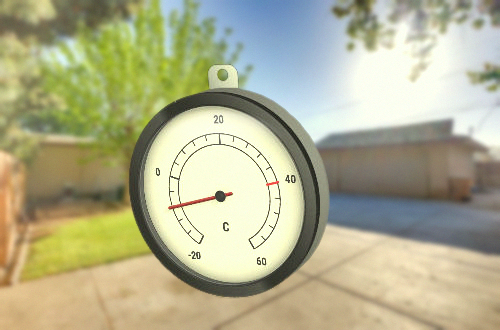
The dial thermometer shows -8°C
